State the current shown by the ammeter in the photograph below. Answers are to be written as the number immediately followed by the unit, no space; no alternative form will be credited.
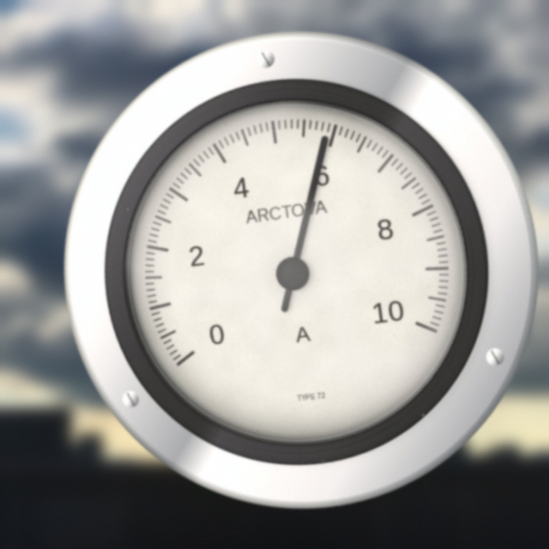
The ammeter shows 5.9A
